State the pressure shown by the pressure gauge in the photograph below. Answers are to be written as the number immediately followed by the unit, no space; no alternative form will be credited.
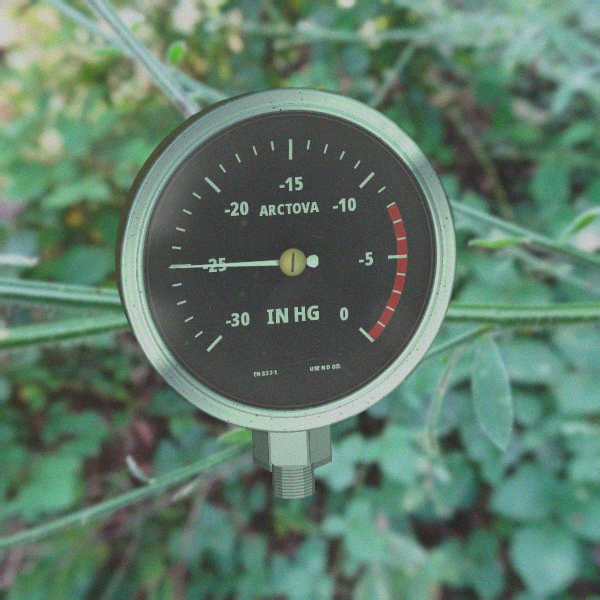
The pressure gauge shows -25inHg
